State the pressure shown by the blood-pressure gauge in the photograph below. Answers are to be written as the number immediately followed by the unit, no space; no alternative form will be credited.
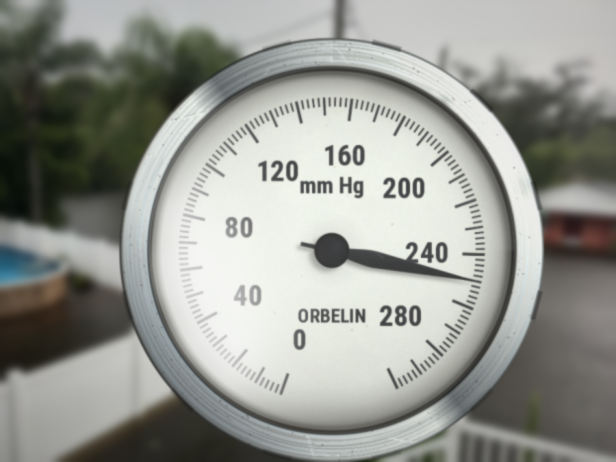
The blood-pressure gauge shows 250mmHg
